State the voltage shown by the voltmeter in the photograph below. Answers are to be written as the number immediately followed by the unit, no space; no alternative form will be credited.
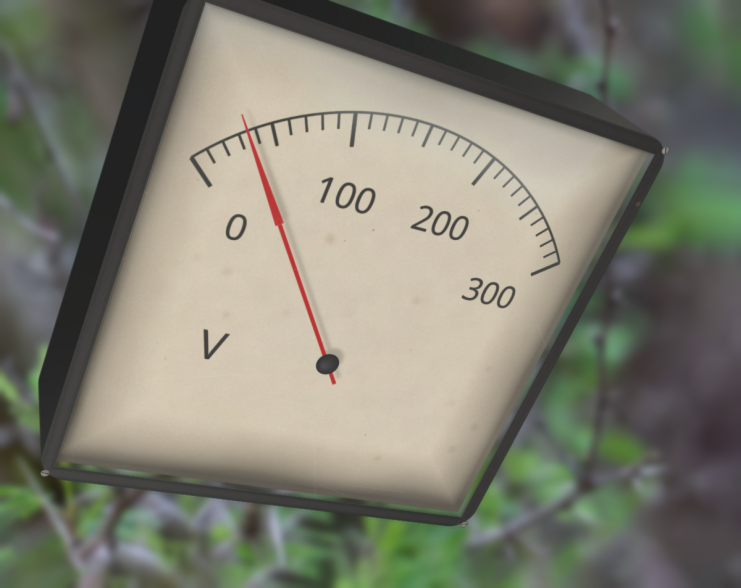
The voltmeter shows 35V
